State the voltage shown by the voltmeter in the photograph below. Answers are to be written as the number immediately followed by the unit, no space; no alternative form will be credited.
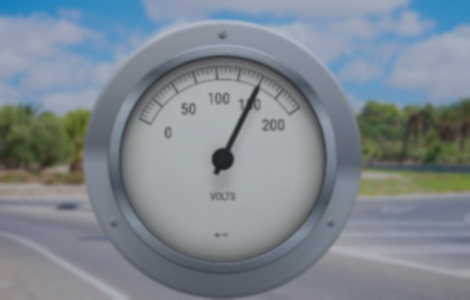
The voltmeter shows 150V
